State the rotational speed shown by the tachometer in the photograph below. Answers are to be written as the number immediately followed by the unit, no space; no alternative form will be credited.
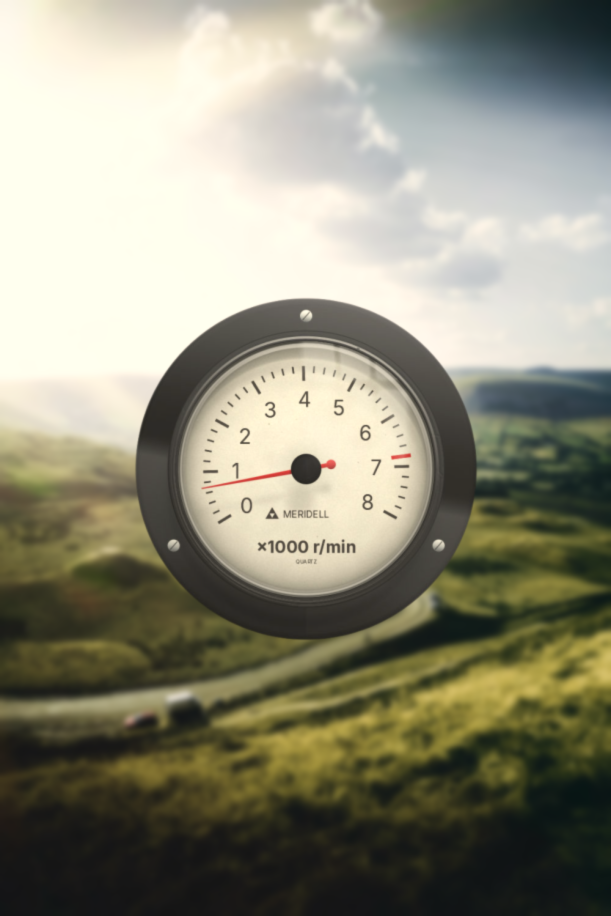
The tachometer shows 700rpm
